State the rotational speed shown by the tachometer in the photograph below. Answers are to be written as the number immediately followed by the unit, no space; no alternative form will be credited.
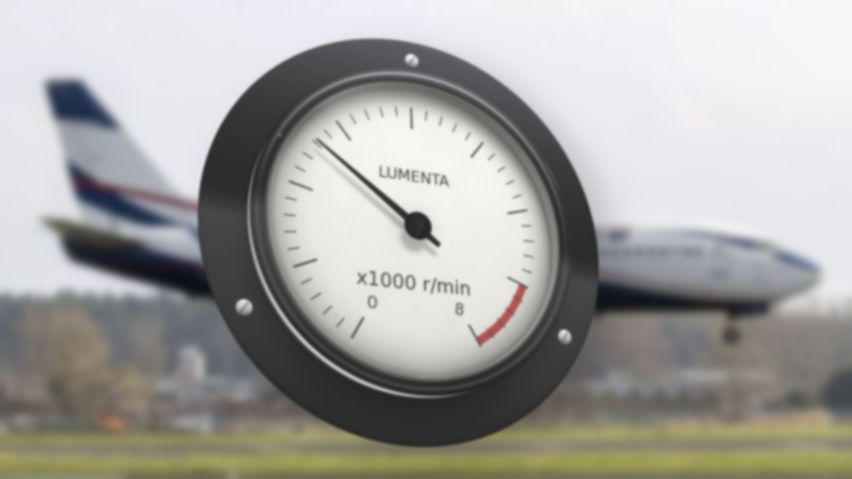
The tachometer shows 2600rpm
